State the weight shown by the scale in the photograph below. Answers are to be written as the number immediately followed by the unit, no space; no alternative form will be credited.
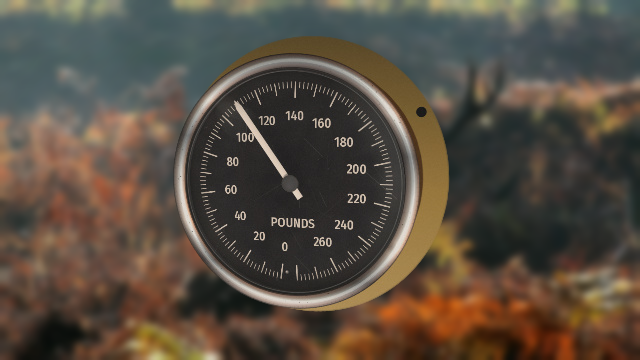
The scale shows 110lb
